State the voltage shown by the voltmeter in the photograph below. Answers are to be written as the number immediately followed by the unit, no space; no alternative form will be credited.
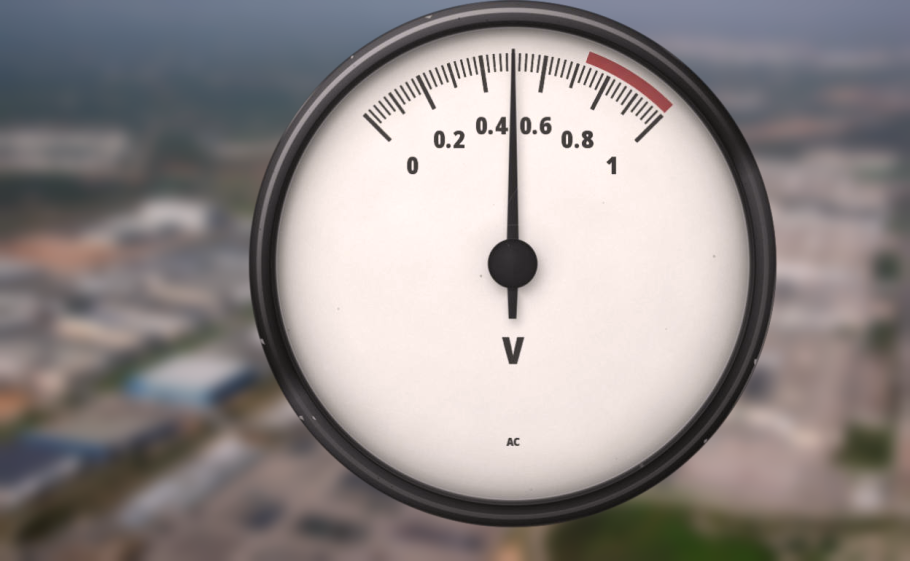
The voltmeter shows 0.5V
